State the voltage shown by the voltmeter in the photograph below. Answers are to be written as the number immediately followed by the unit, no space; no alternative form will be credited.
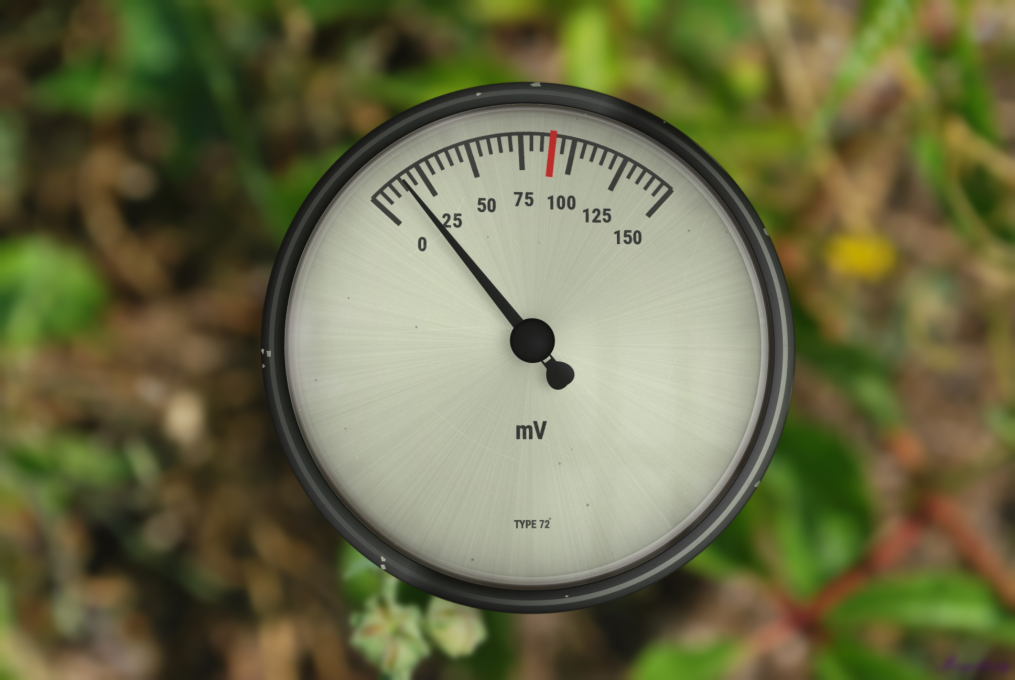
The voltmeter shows 15mV
